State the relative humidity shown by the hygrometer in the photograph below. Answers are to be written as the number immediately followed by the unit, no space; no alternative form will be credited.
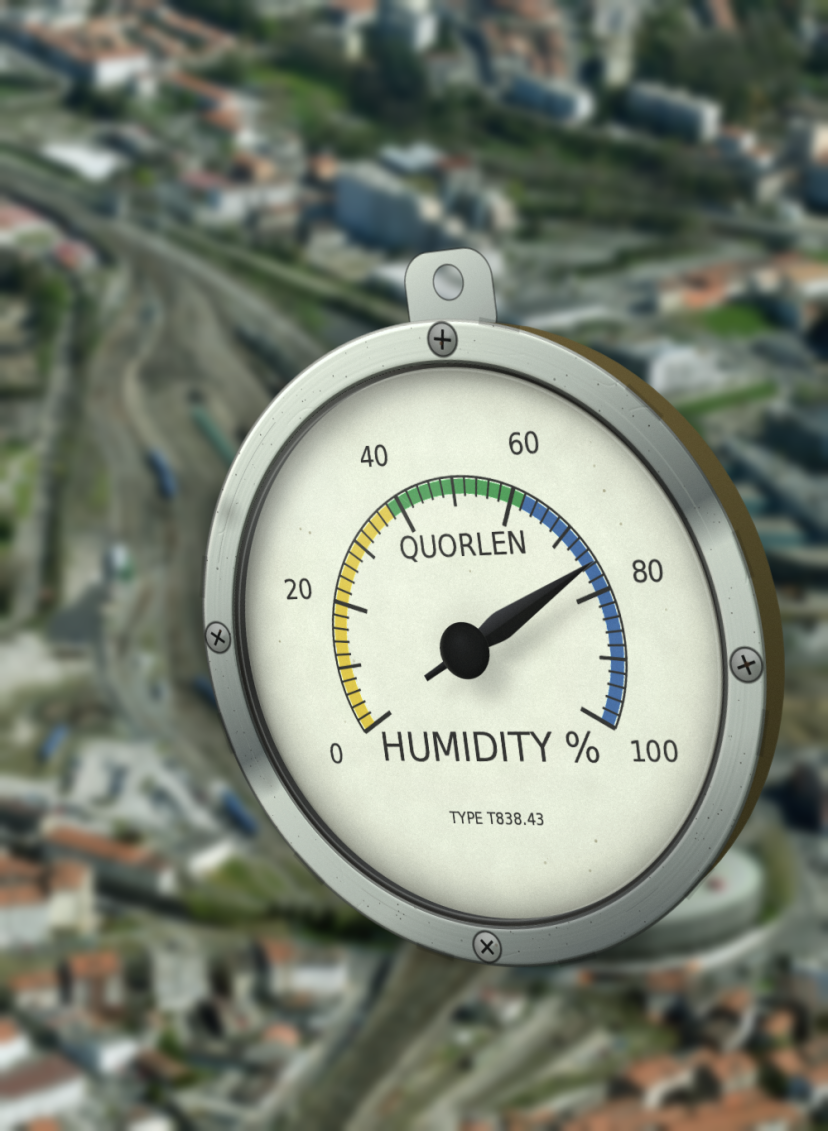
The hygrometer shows 76%
